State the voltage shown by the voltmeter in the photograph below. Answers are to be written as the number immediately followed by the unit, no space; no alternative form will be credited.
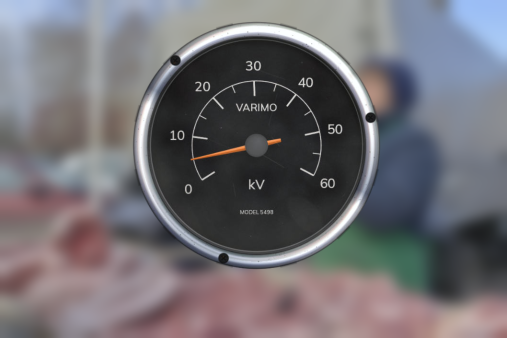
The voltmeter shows 5kV
